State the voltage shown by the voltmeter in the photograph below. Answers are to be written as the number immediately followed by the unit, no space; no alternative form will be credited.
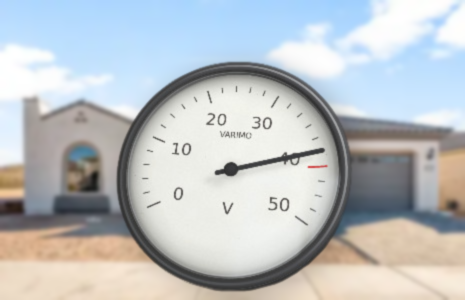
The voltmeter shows 40V
